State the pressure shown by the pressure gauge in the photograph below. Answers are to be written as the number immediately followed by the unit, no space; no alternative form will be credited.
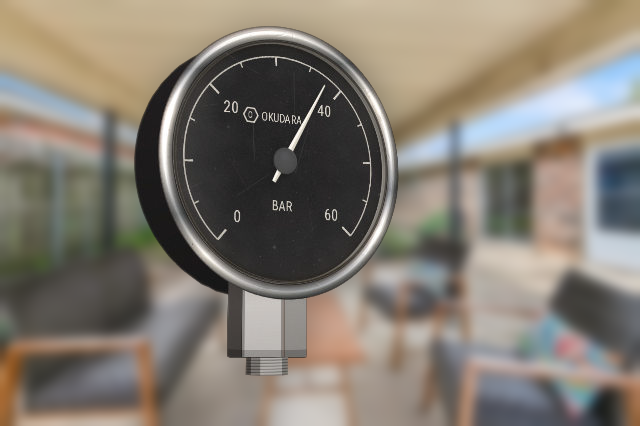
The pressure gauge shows 37.5bar
